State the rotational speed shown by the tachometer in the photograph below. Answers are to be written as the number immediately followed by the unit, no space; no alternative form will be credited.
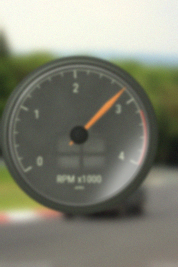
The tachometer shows 2800rpm
